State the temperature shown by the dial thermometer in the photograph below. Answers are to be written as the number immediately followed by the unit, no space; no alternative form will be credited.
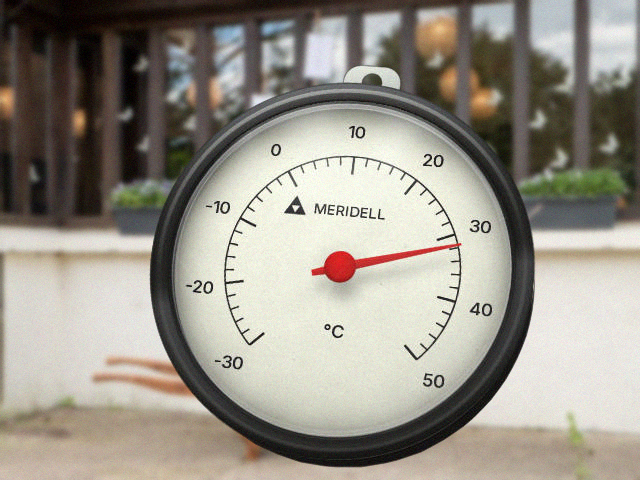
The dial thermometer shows 32°C
